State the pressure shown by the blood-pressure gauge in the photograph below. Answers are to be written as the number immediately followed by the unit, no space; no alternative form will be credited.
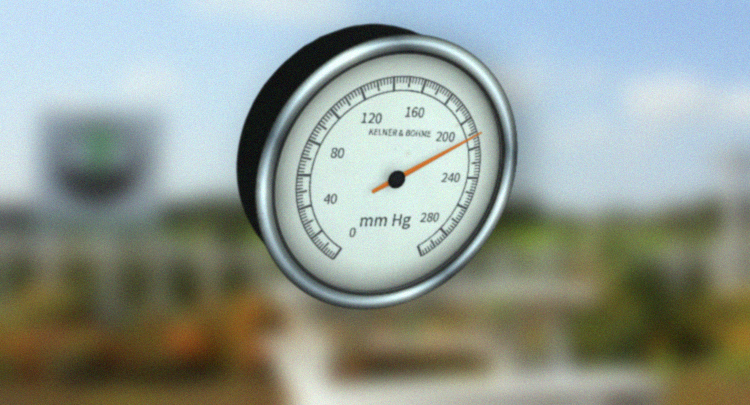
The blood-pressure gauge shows 210mmHg
